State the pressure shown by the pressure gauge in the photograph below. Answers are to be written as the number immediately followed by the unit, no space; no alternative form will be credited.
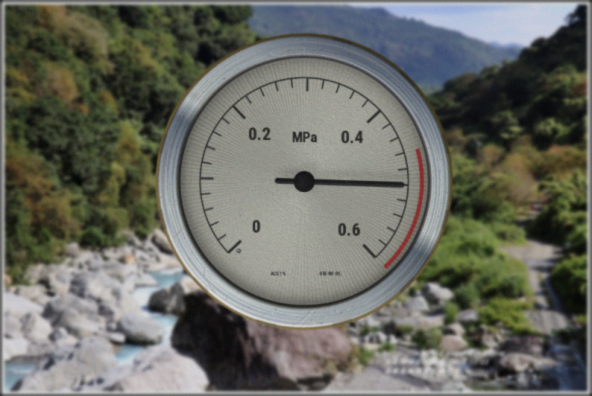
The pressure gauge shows 0.5MPa
